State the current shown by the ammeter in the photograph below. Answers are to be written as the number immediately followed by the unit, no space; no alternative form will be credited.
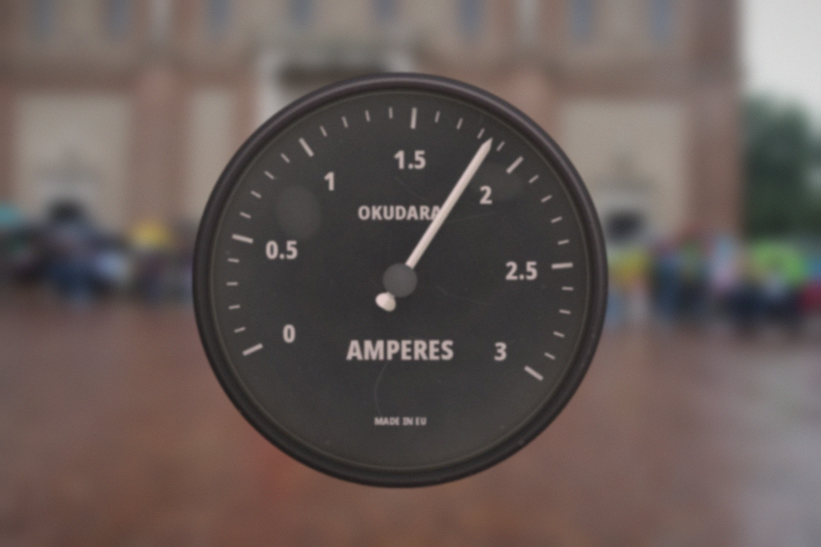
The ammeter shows 1.85A
